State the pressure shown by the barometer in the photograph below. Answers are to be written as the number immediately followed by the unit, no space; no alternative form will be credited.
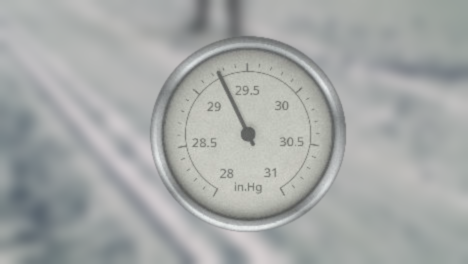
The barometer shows 29.25inHg
